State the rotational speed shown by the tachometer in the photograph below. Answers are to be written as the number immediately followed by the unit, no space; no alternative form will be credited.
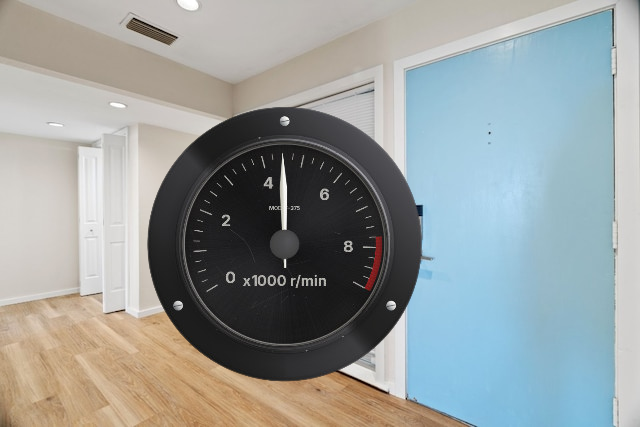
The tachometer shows 4500rpm
